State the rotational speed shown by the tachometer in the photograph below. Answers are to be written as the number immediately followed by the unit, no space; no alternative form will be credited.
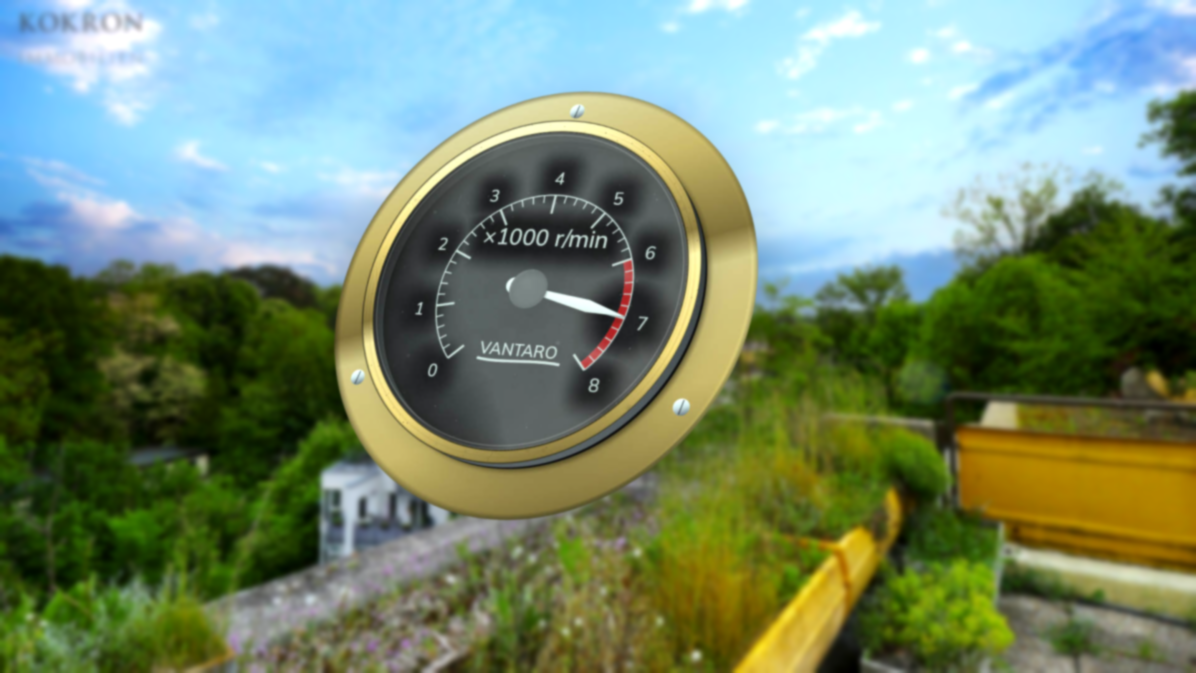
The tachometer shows 7000rpm
